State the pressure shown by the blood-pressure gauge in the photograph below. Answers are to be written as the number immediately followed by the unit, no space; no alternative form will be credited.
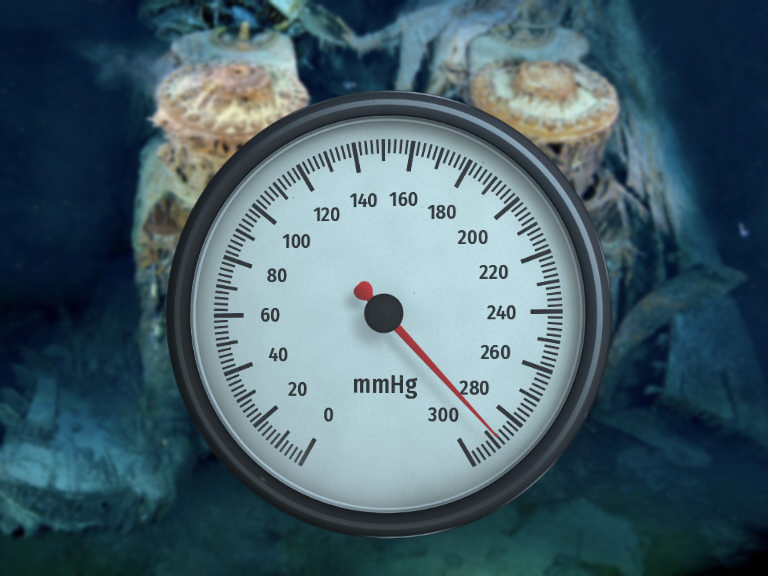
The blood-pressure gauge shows 288mmHg
